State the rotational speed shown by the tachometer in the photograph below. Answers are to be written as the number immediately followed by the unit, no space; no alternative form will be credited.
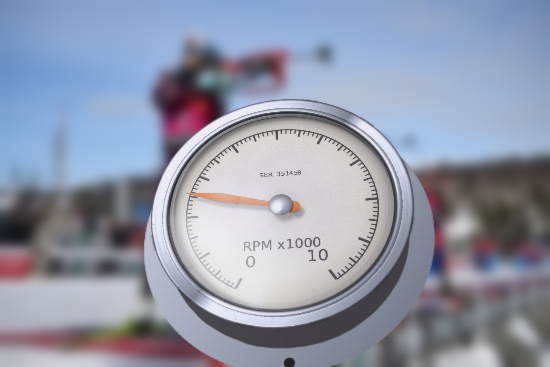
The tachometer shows 2500rpm
